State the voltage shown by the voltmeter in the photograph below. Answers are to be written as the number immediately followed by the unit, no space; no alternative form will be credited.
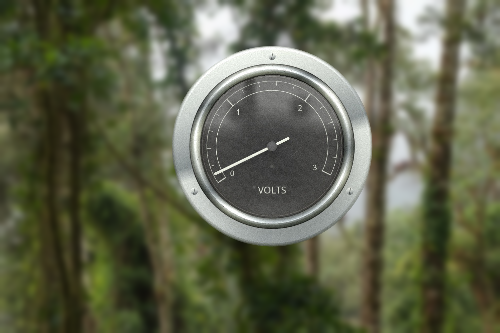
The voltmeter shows 0.1V
